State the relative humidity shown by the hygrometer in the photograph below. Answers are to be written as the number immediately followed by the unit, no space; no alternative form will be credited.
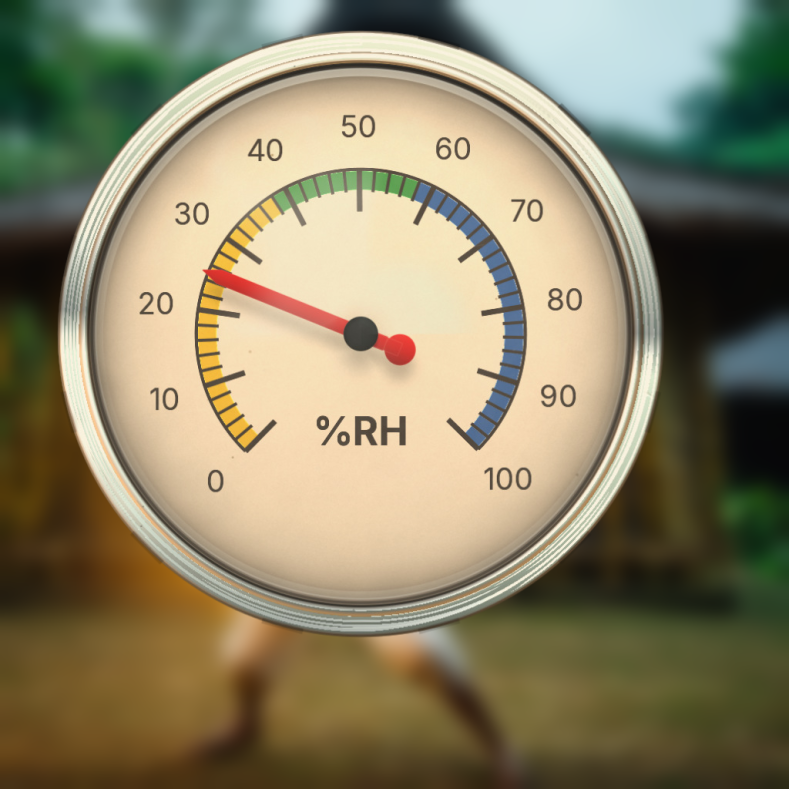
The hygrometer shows 25%
